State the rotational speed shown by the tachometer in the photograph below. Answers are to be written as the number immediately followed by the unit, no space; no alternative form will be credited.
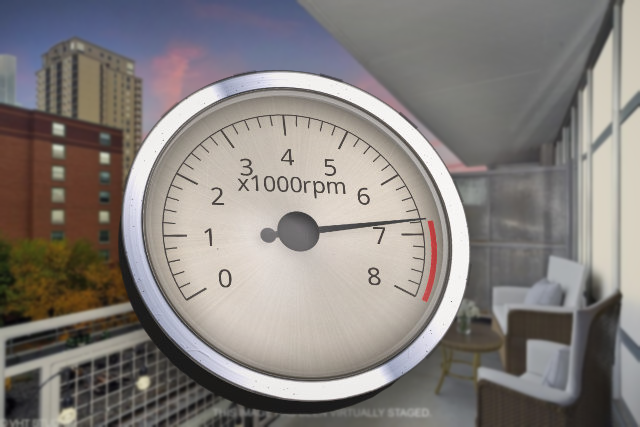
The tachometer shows 6800rpm
